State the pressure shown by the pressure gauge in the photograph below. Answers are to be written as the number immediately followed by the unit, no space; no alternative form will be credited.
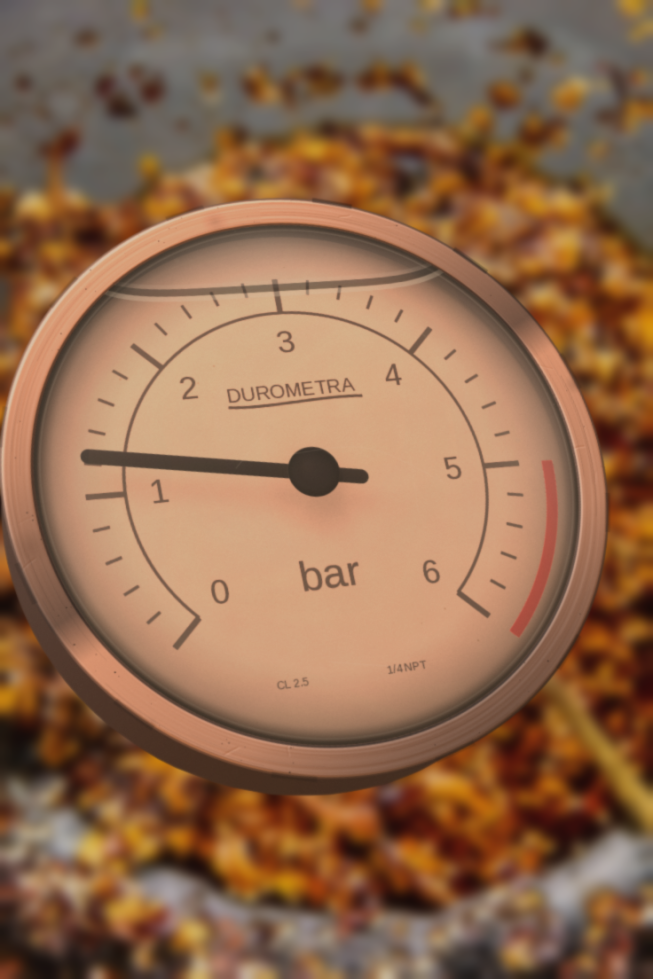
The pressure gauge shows 1.2bar
